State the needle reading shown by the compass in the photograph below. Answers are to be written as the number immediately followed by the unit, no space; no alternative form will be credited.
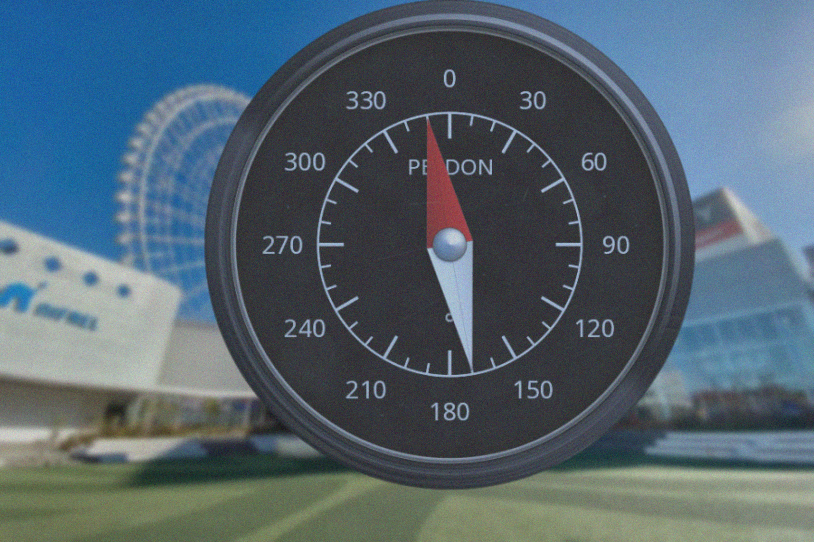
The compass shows 350°
